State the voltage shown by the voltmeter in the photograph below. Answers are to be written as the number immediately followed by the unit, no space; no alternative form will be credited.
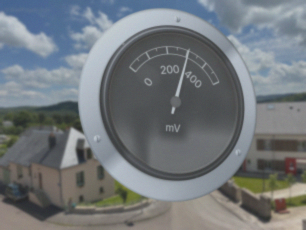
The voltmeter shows 300mV
